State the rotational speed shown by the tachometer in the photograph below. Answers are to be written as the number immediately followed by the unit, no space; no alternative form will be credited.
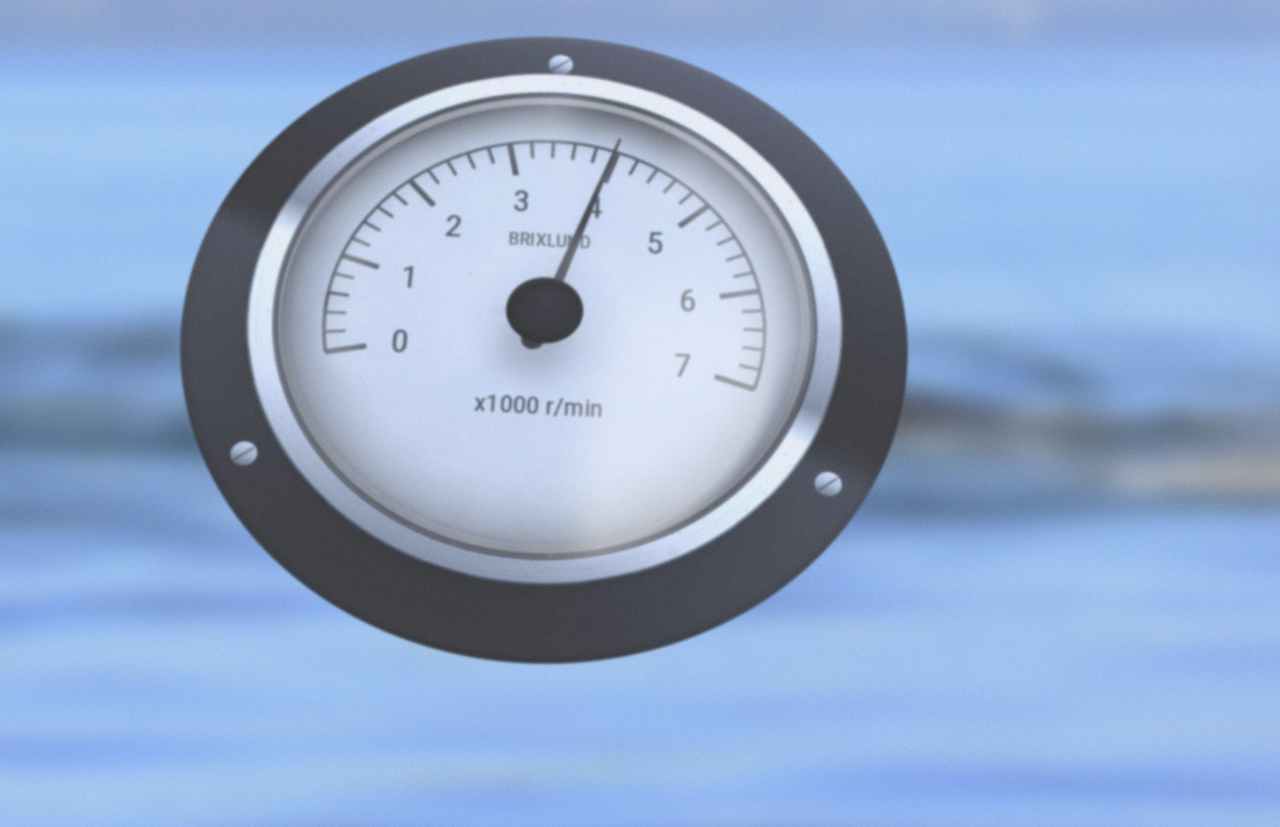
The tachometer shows 4000rpm
